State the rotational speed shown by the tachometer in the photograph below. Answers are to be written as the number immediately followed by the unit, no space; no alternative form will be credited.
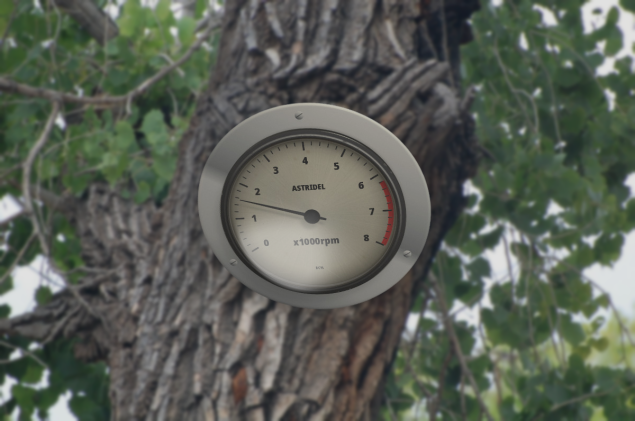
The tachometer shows 1600rpm
